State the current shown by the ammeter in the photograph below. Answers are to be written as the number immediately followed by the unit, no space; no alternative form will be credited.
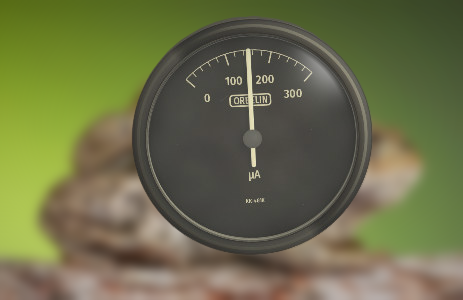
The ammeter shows 150µA
